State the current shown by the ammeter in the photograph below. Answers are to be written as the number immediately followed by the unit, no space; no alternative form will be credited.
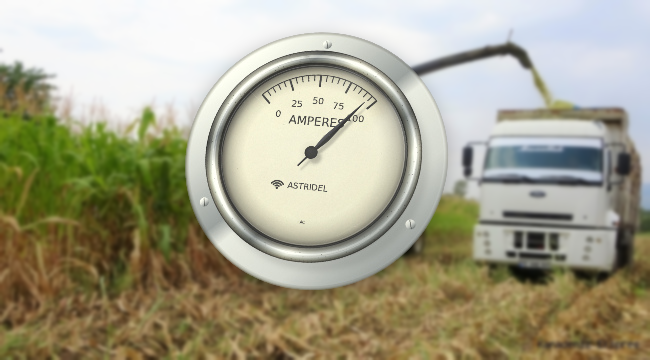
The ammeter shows 95A
